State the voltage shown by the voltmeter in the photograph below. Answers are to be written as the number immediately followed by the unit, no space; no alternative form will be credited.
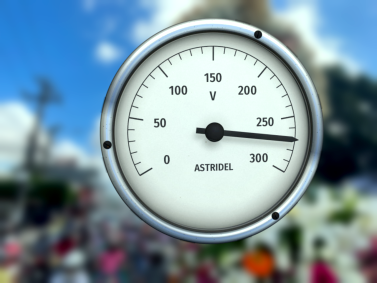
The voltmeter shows 270V
